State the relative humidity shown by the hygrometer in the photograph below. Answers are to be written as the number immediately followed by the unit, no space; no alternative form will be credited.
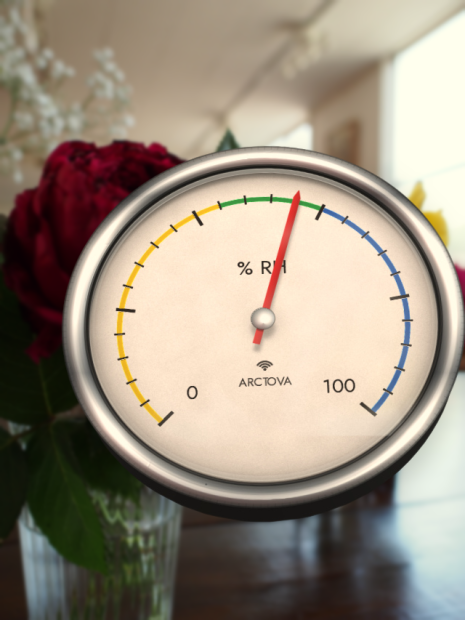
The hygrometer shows 56%
